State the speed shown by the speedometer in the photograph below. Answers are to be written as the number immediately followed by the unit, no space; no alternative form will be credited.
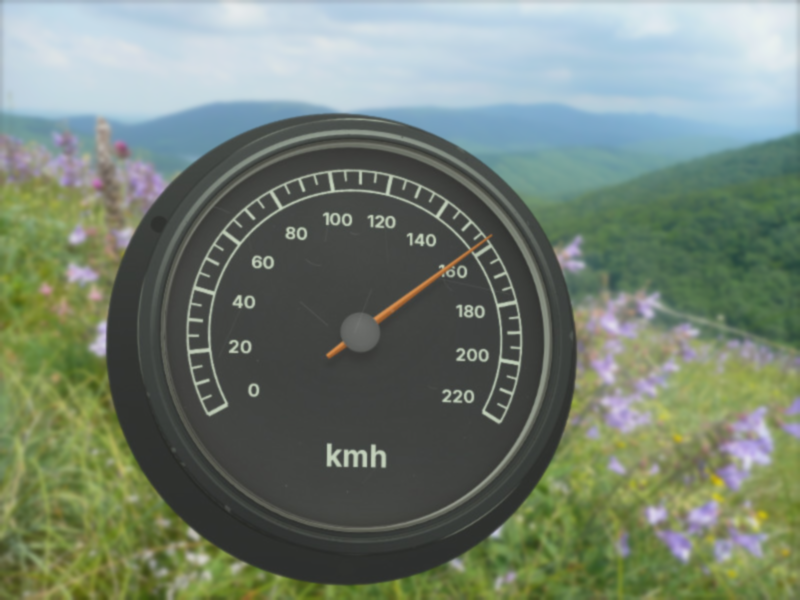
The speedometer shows 157.5km/h
